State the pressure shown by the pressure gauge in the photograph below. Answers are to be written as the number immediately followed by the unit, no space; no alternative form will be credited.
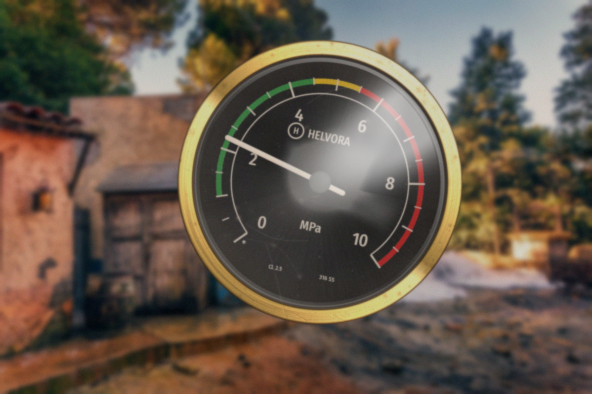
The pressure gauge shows 2.25MPa
